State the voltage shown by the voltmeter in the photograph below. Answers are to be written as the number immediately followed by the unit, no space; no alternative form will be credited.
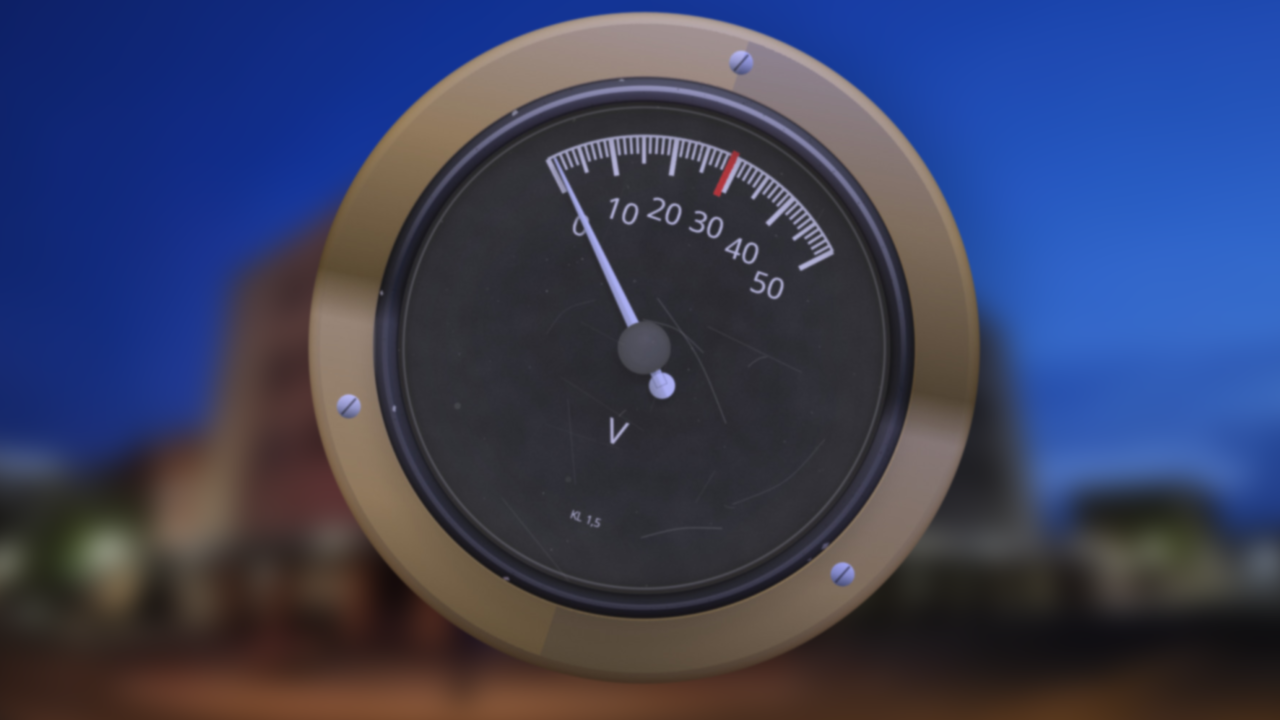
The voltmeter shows 1V
